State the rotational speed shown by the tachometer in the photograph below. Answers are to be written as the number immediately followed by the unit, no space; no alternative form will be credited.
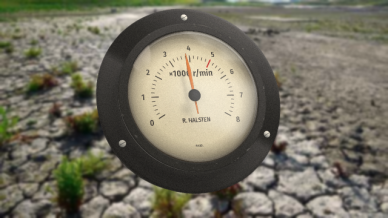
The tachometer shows 3800rpm
